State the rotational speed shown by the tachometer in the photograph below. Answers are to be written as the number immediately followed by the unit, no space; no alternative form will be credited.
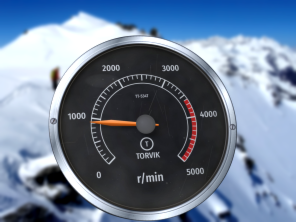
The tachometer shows 900rpm
